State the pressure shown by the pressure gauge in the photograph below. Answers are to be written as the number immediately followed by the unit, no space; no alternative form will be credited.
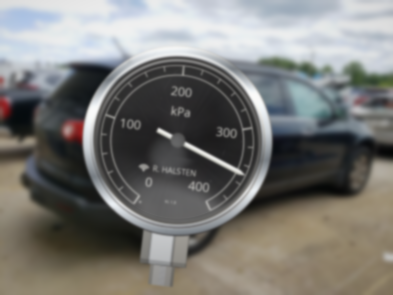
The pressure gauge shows 350kPa
